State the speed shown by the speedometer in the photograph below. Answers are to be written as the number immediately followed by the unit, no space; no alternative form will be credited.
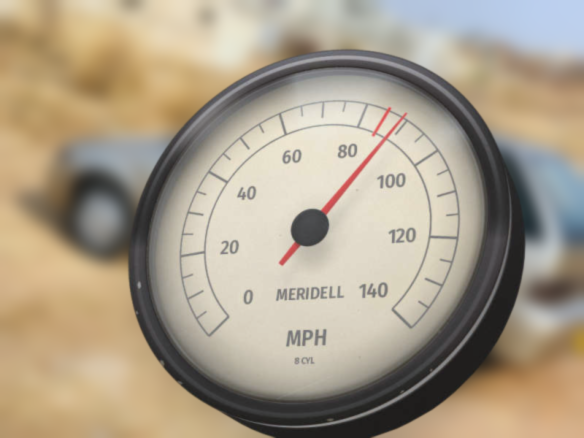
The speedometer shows 90mph
